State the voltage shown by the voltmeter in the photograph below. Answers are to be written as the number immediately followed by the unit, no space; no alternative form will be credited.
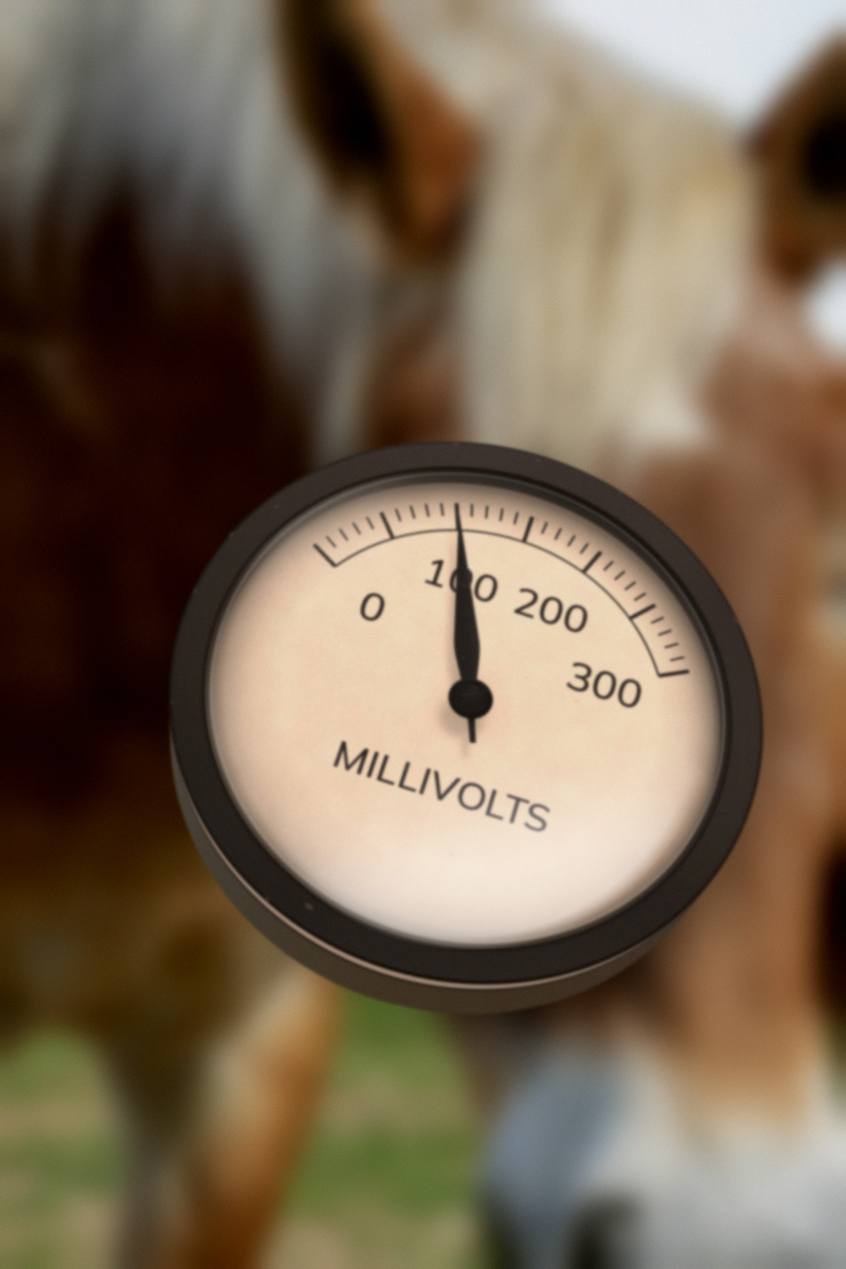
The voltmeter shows 100mV
